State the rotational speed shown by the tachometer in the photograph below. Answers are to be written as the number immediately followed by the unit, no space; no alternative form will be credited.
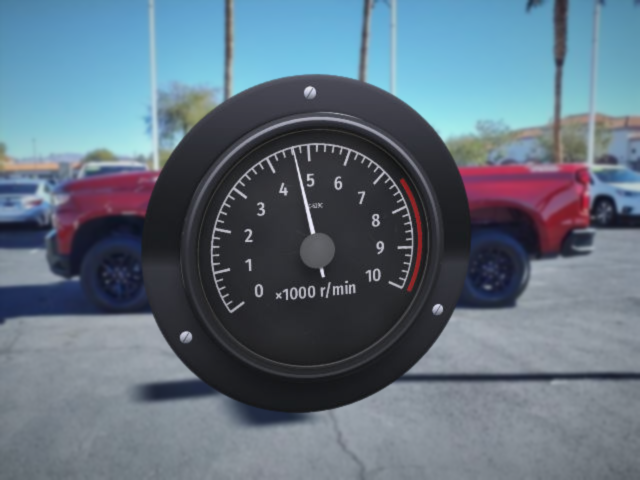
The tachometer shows 4600rpm
